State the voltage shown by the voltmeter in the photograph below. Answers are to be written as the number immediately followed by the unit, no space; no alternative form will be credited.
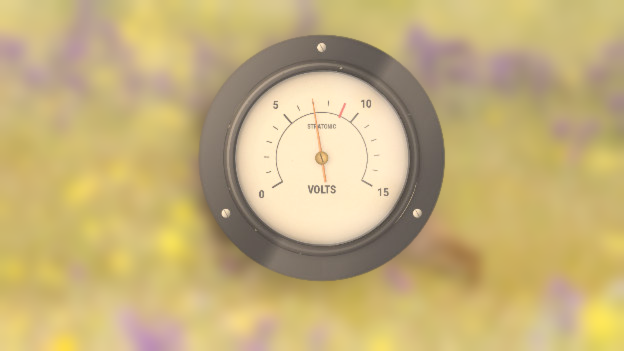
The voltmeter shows 7V
